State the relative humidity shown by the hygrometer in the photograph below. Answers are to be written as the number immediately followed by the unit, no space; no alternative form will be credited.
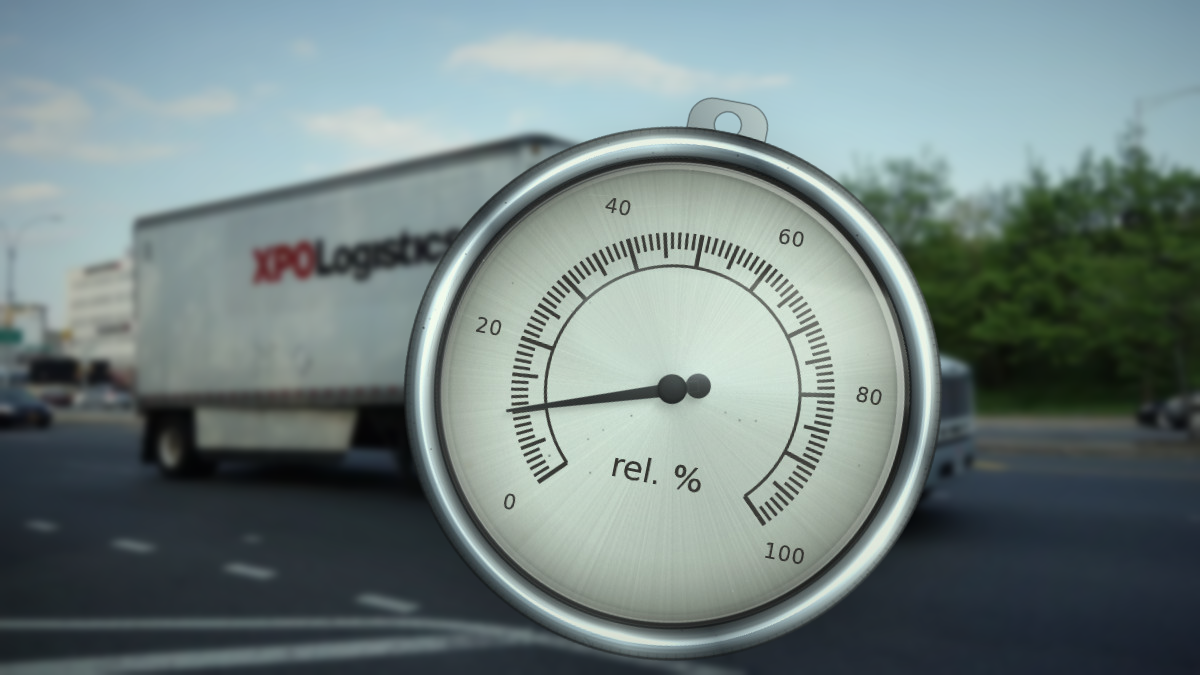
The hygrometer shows 10%
